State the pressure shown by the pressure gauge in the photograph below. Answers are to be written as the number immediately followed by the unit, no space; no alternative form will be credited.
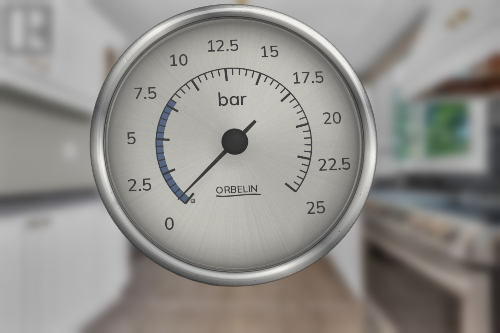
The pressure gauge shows 0.5bar
